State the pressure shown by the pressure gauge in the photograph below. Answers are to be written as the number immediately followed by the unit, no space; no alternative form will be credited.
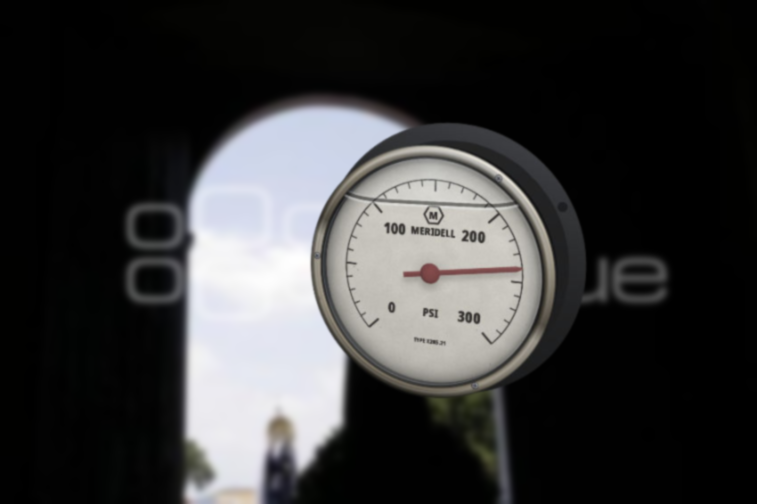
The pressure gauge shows 240psi
